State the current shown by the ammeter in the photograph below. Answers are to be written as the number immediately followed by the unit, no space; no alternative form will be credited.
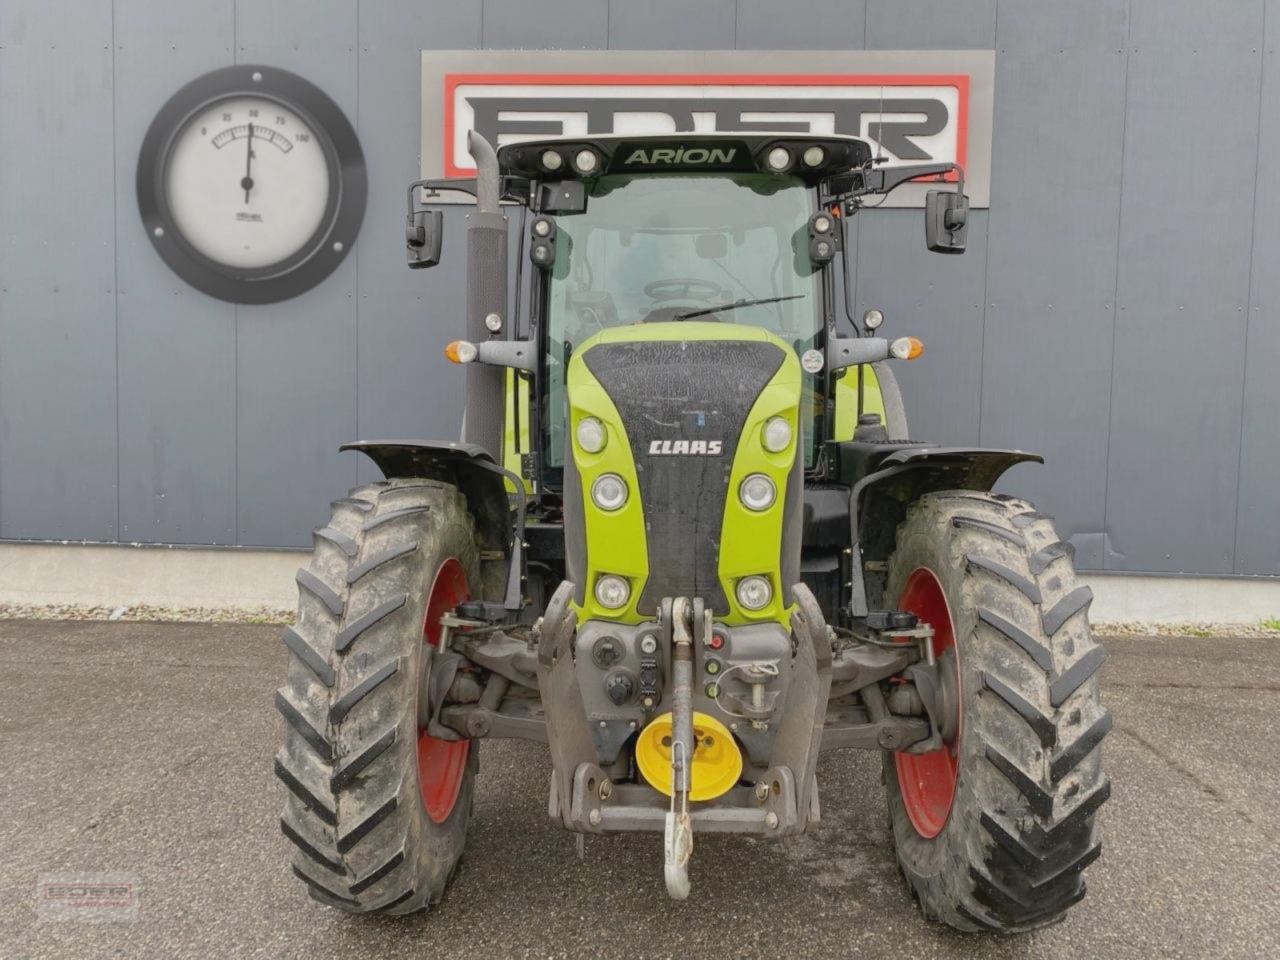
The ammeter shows 50A
